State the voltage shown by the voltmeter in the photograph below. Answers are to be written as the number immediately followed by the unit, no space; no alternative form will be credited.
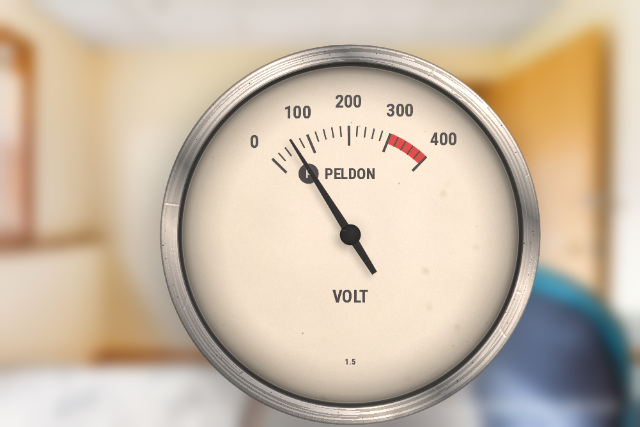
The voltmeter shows 60V
